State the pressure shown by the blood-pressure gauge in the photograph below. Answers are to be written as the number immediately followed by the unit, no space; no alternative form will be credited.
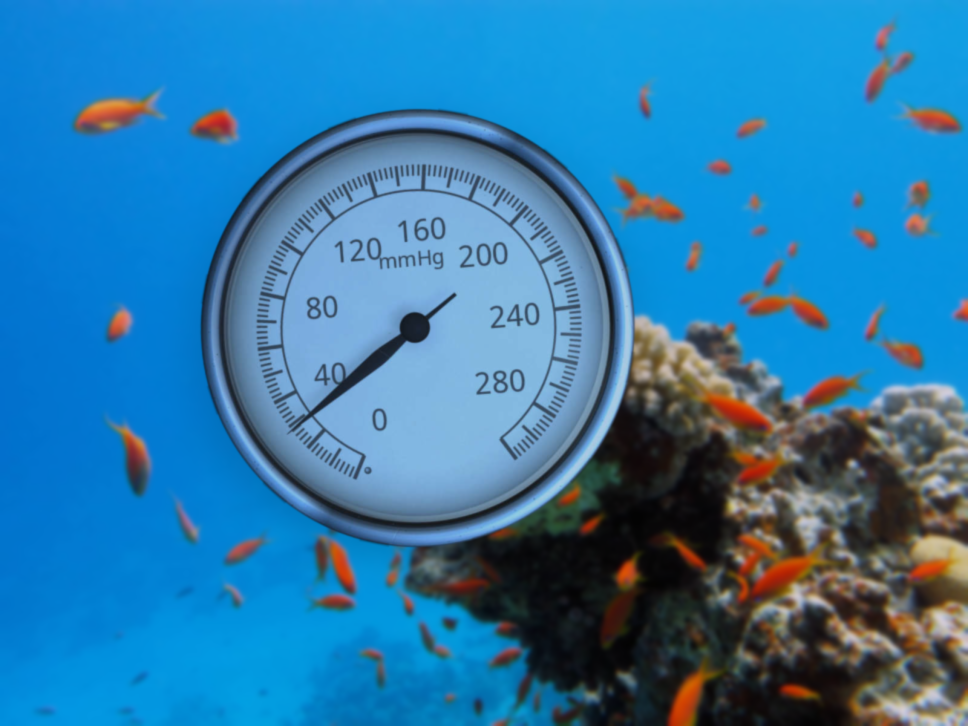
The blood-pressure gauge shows 28mmHg
